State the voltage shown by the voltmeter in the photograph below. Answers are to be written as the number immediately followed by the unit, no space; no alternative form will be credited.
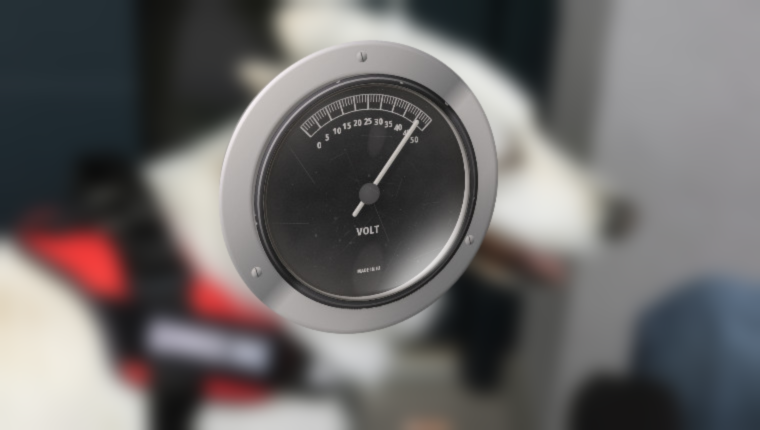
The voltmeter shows 45V
